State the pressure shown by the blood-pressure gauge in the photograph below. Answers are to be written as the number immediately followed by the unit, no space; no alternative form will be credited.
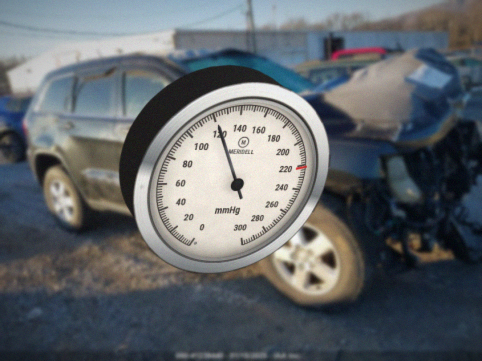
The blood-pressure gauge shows 120mmHg
